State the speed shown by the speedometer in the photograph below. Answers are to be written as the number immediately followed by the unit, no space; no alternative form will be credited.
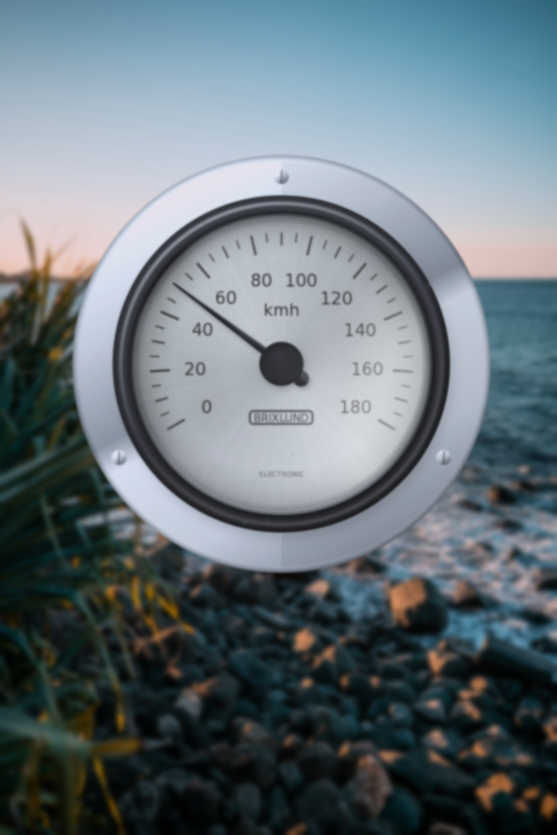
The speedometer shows 50km/h
